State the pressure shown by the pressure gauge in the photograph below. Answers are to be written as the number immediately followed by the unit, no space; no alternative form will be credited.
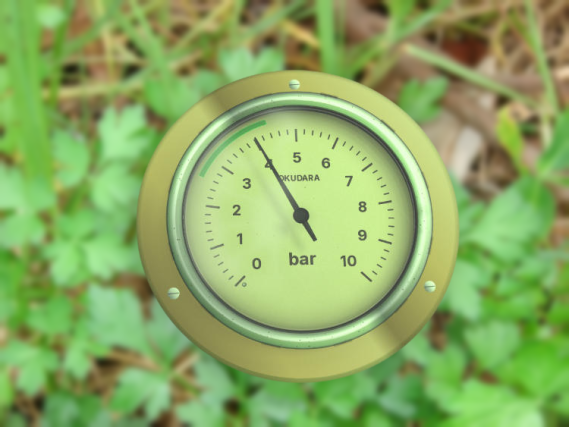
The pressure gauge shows 4bar
